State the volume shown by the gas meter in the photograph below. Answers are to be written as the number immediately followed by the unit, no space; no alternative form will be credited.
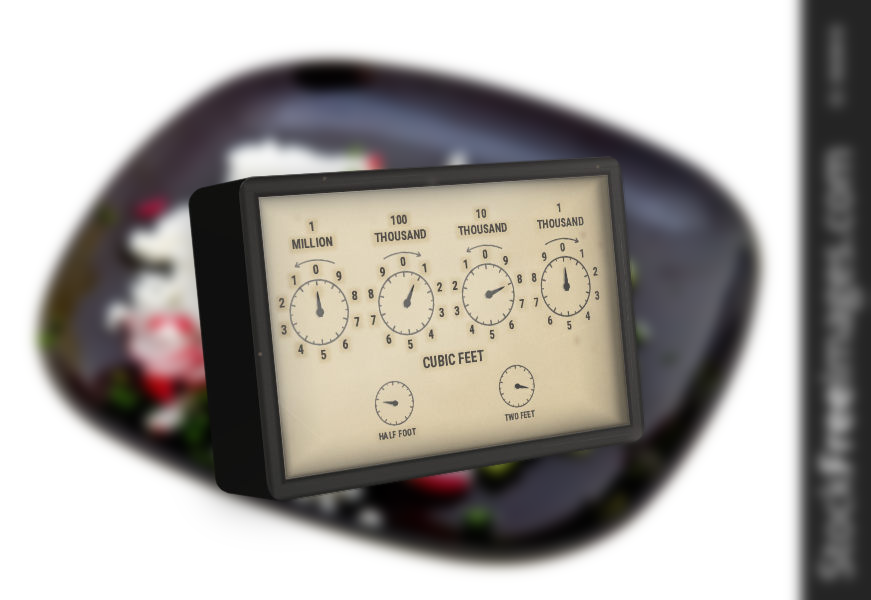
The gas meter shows 8000ft³
